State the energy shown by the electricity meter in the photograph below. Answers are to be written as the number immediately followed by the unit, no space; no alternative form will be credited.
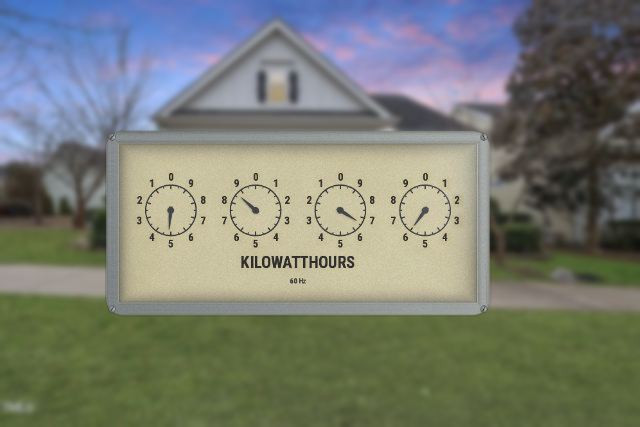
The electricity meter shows 4866kWh
